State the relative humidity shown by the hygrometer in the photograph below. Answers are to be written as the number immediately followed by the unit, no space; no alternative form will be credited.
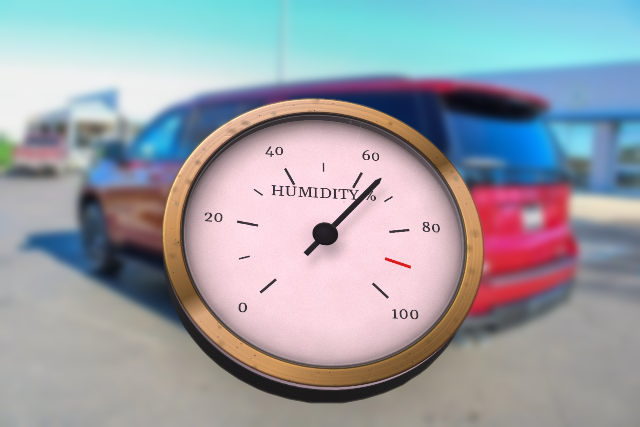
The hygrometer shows 65%
